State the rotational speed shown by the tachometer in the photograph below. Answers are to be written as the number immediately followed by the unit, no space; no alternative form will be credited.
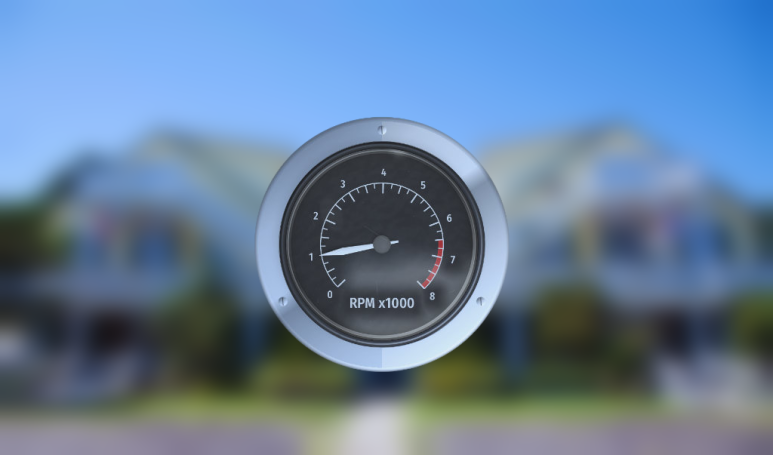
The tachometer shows 1000rpm
